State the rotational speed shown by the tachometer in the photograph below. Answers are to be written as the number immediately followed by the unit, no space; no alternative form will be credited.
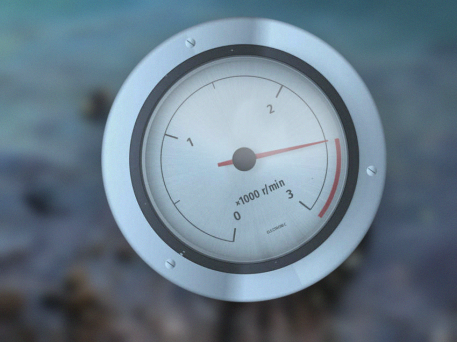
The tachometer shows 2500rpm
